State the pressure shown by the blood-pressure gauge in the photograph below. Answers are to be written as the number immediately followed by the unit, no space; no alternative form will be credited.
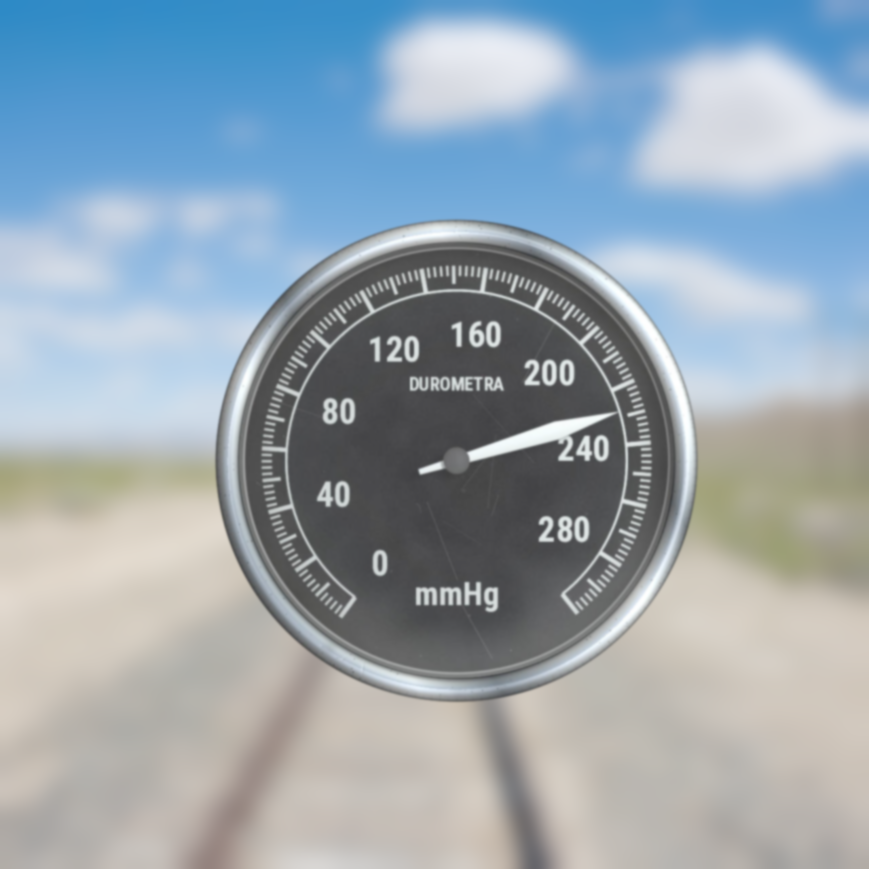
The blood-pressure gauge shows 228mmHg
